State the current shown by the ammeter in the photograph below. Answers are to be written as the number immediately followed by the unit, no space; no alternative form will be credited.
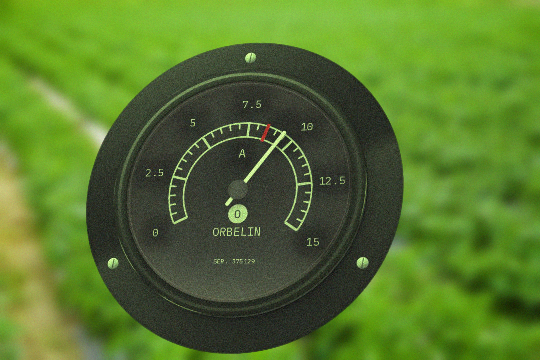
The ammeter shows 9.5A
